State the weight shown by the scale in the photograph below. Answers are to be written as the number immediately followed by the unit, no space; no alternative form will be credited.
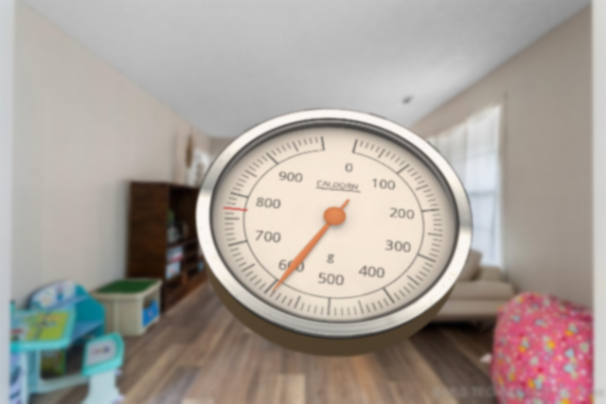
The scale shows 590g
